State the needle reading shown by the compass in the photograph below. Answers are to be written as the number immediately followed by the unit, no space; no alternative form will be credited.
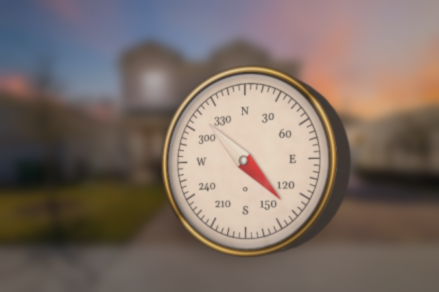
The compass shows 135°
